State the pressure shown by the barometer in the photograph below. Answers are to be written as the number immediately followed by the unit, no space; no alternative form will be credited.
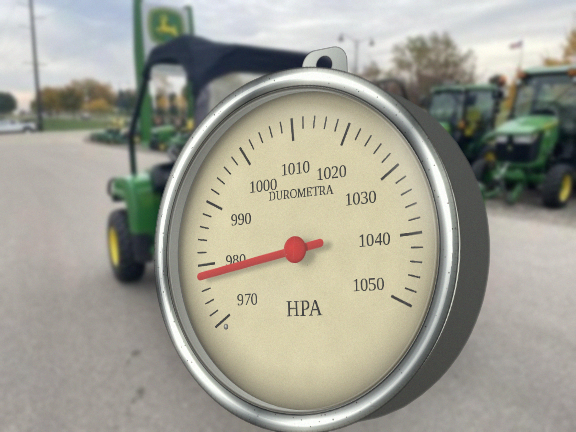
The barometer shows 978hPa
